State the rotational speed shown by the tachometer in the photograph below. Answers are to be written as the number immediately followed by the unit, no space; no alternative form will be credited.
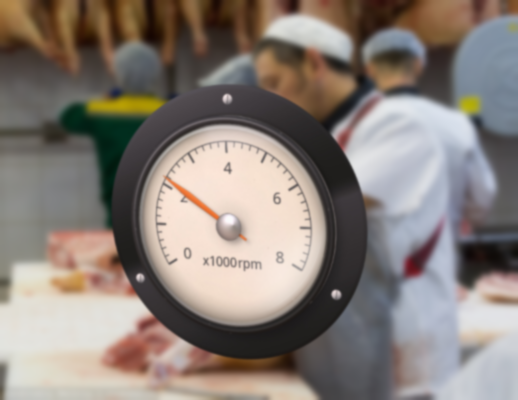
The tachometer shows 2200rpm
